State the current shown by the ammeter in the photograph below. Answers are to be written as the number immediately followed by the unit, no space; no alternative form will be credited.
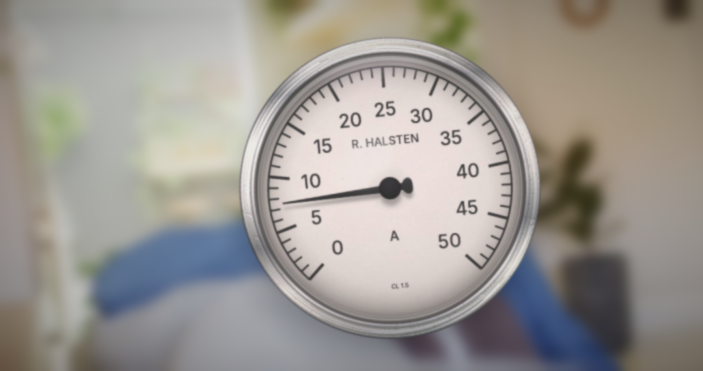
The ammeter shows 7.5A
